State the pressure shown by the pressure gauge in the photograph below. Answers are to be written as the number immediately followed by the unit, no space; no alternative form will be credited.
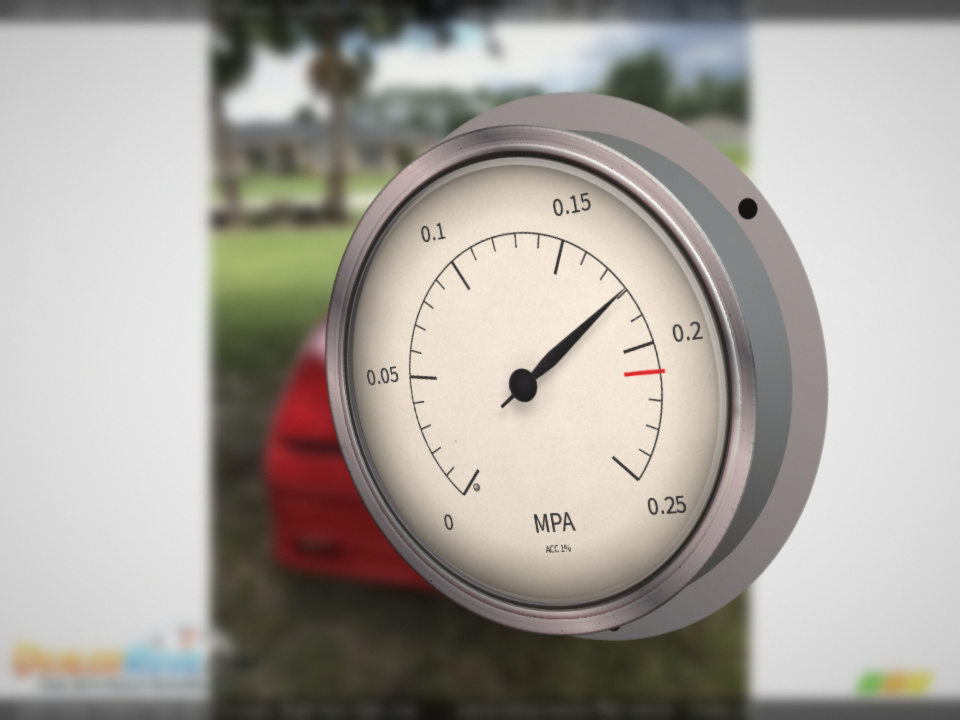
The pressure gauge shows 0.18MPa
